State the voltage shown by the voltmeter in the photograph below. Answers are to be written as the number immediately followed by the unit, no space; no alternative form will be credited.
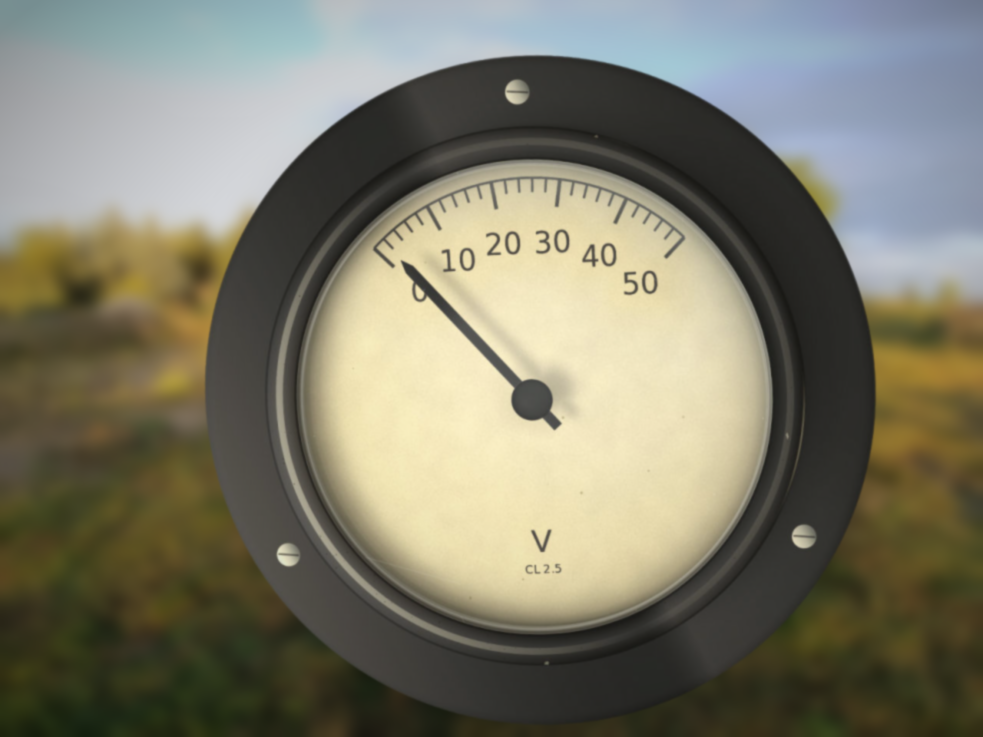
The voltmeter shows 2V
